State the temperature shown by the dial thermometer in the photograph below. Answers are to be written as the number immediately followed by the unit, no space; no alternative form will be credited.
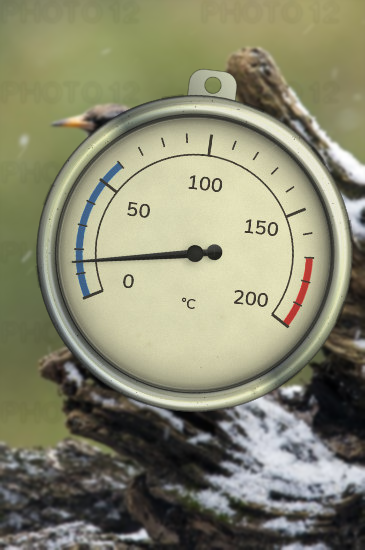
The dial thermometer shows 15°C
